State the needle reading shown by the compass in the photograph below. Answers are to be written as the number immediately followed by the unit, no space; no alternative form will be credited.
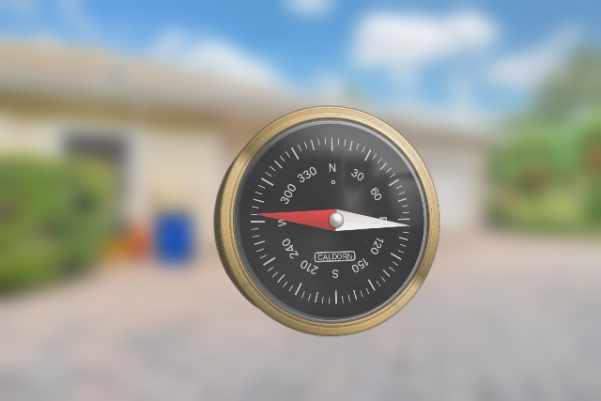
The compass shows 275°
